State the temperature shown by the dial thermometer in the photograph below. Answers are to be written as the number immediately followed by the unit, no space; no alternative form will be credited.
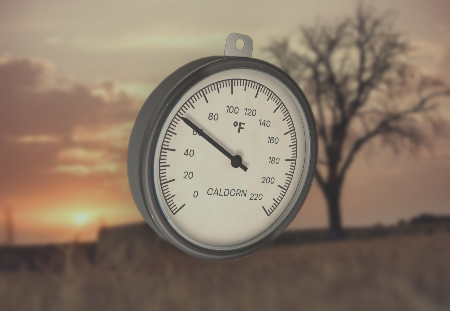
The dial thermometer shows 60°F
